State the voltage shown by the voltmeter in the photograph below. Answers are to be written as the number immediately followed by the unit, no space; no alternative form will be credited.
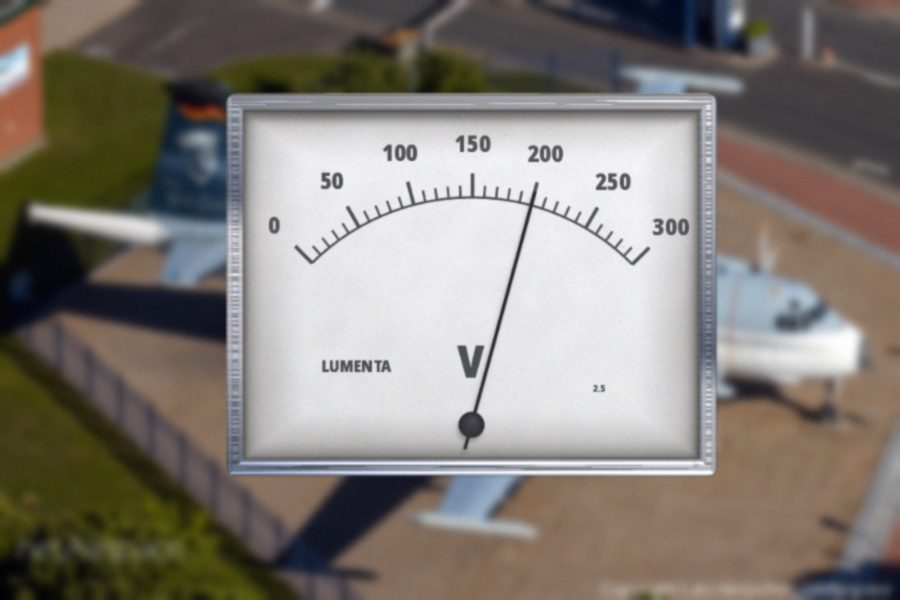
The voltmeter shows 200V
